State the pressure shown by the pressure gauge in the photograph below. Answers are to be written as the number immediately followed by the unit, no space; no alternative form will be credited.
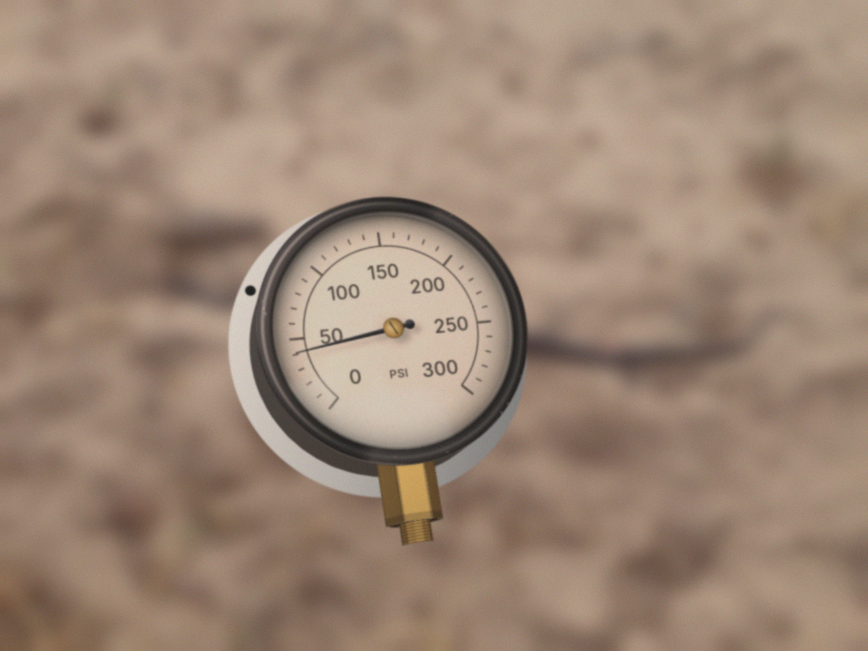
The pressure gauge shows 40psi
